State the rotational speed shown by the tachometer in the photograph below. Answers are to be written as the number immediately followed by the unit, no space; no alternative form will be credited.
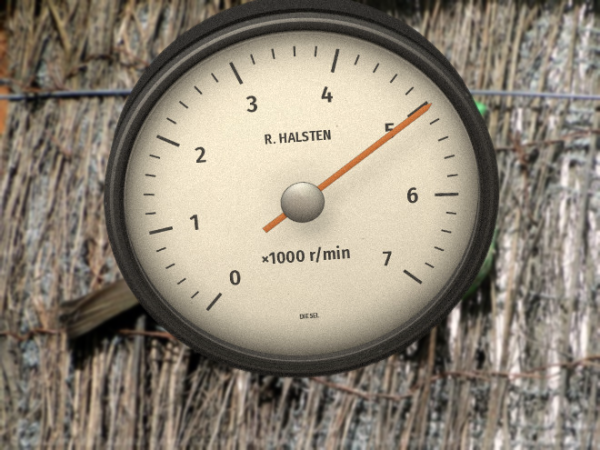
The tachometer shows 5000rpm
